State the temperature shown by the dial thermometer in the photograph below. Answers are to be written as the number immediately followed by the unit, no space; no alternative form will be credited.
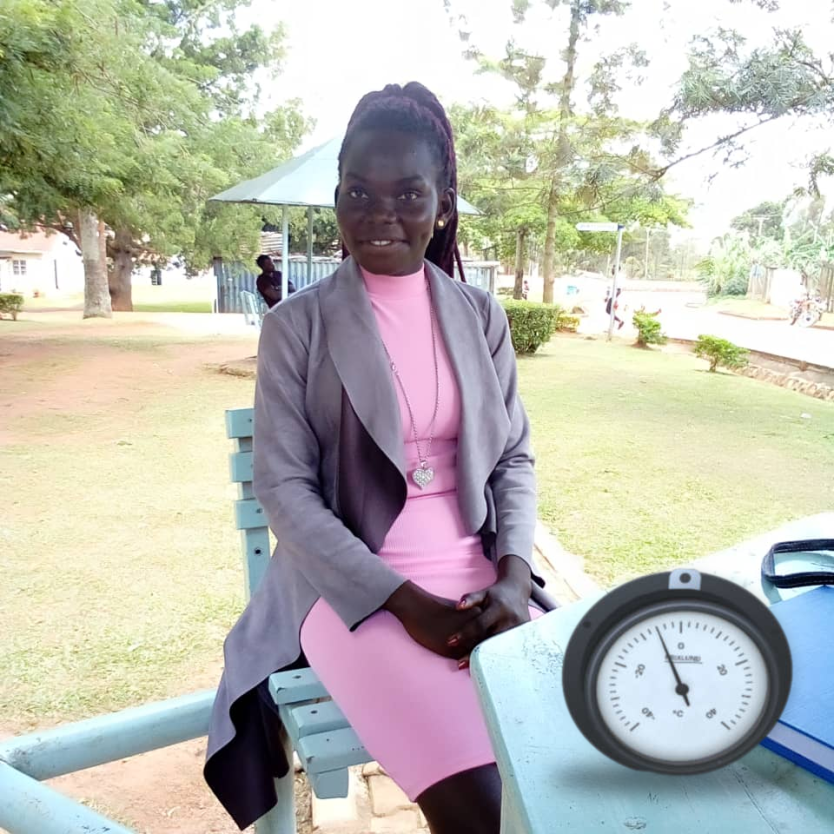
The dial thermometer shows -6°C
